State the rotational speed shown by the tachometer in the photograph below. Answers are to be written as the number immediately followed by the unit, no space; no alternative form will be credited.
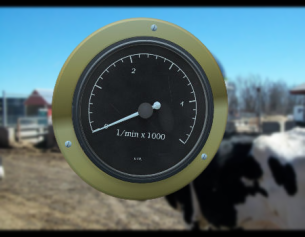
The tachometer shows 0rpm
